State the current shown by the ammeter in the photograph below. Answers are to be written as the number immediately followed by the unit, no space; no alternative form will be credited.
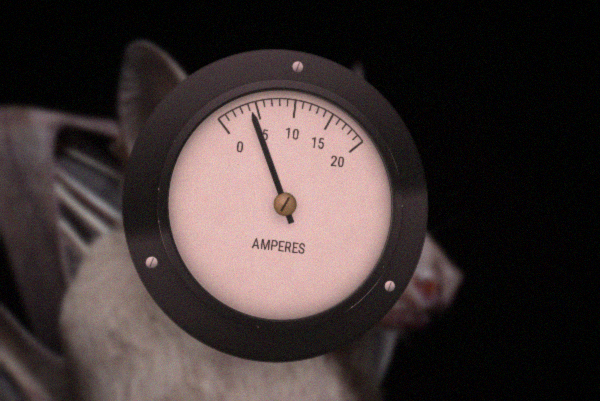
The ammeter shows 4A
